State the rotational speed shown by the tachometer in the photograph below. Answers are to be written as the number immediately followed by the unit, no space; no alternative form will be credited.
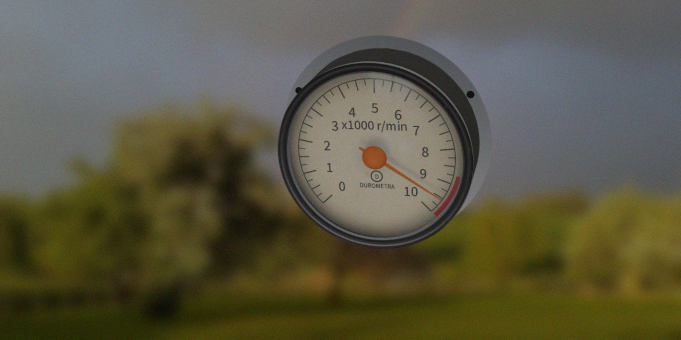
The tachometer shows 9500rpm
